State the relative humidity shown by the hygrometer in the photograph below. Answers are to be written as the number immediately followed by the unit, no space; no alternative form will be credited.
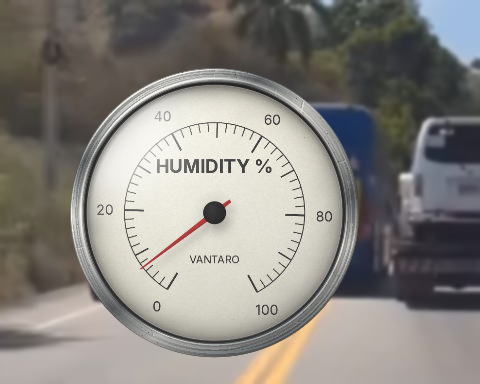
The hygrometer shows 7%
